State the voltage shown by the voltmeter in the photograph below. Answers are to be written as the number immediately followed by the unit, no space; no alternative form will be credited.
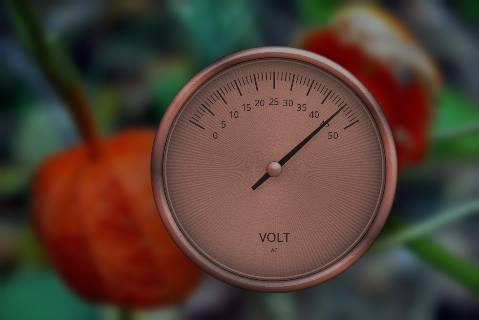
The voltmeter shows 45V
